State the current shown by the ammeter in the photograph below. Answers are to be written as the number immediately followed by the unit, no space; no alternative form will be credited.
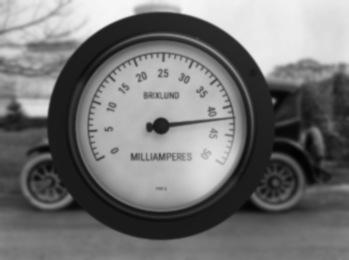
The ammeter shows 42mA
